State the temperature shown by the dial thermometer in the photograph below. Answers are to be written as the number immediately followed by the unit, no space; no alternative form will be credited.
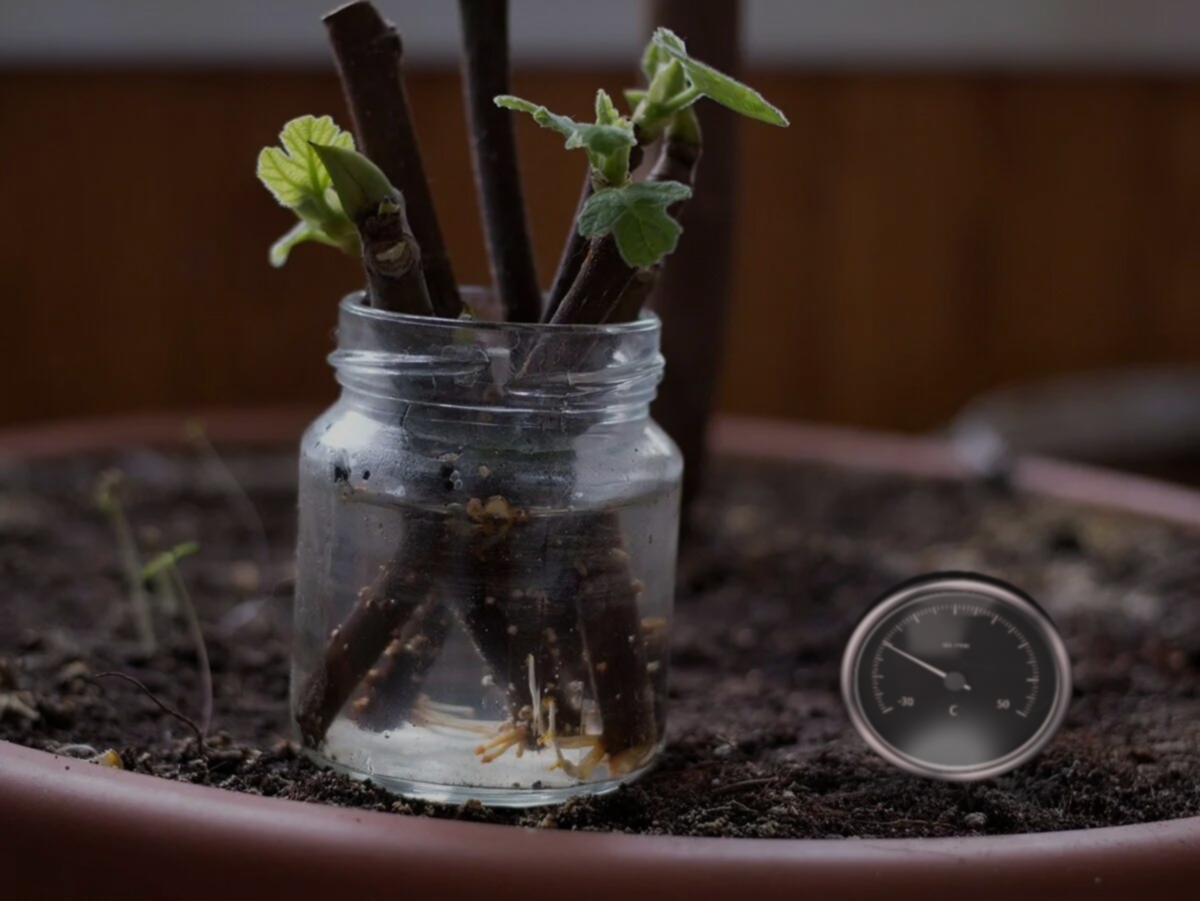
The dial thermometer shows -10°C
